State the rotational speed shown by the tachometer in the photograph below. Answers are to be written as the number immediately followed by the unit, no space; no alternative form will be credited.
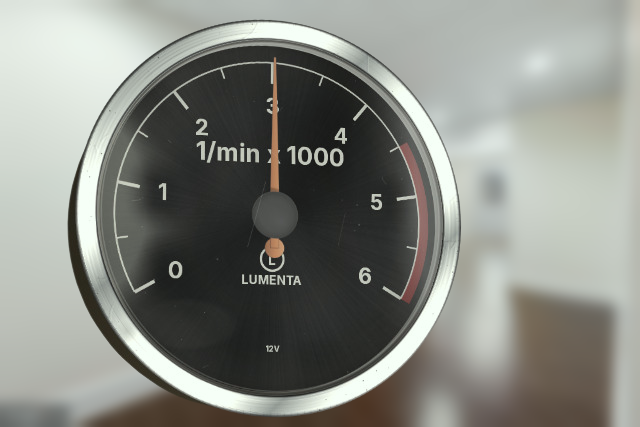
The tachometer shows 3000rpm
